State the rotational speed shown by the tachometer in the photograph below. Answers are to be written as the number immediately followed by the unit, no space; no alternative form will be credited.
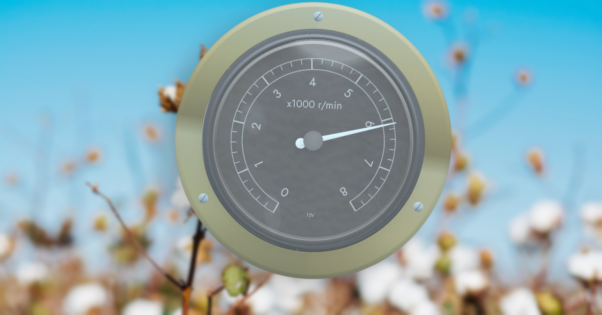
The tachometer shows 6100rpm
